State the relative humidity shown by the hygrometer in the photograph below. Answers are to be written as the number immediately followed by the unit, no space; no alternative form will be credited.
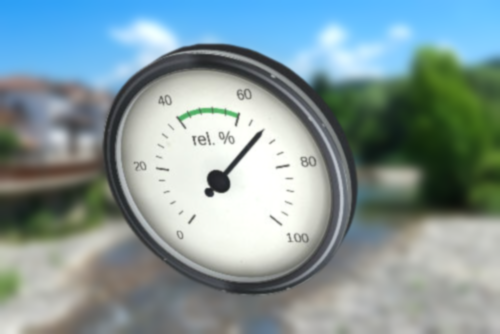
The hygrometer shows 68%
